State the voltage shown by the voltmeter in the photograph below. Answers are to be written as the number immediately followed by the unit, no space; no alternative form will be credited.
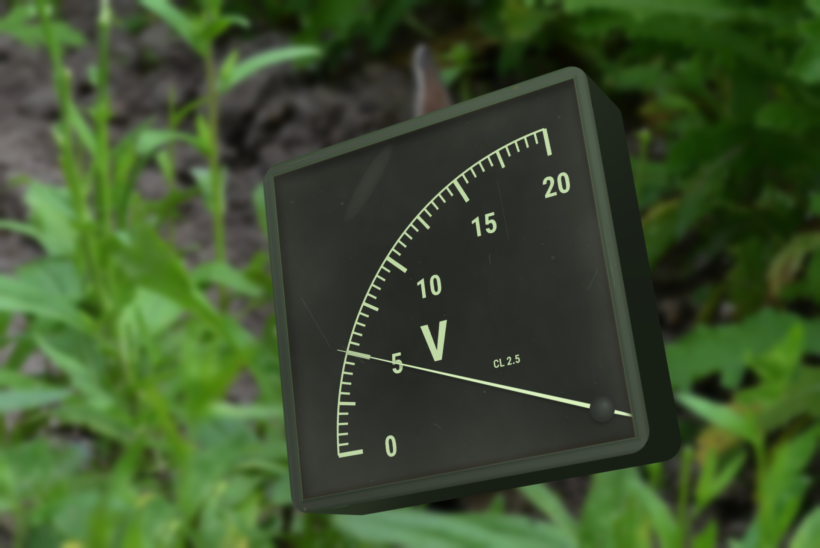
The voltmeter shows 5V
